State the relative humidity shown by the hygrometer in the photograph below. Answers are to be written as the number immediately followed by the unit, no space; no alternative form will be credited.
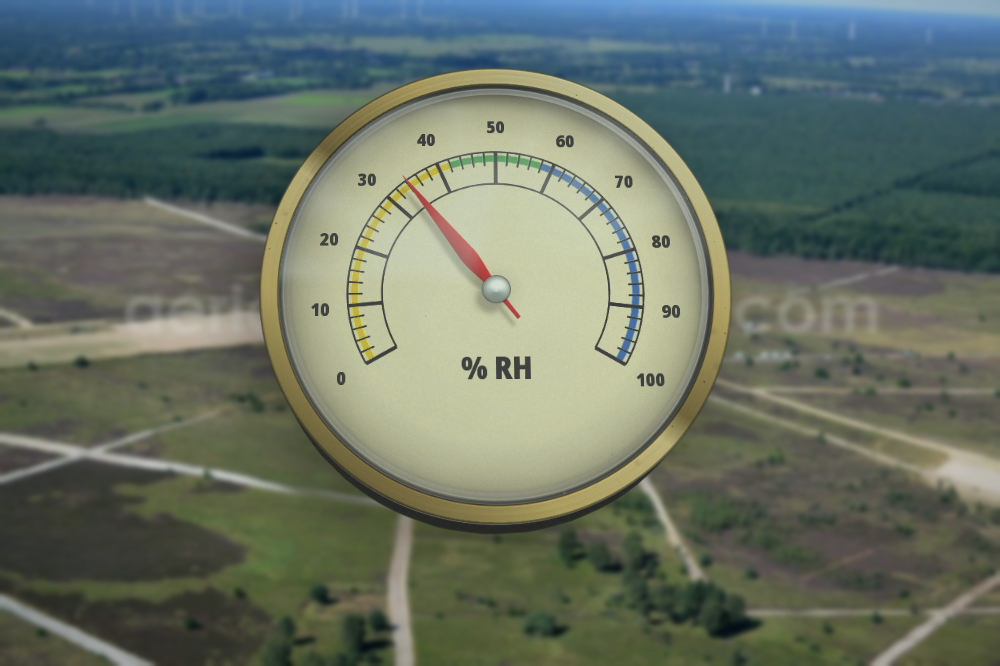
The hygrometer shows 34%
